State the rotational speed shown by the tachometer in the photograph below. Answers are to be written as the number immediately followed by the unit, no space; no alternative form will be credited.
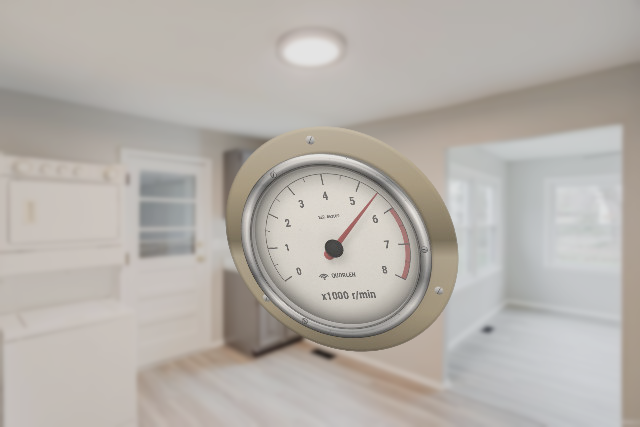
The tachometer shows 5500rpm
